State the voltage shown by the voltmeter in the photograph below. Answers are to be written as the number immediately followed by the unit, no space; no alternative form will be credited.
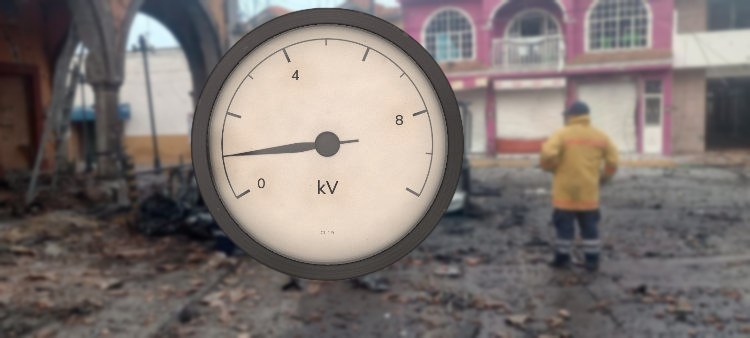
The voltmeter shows 1kV
